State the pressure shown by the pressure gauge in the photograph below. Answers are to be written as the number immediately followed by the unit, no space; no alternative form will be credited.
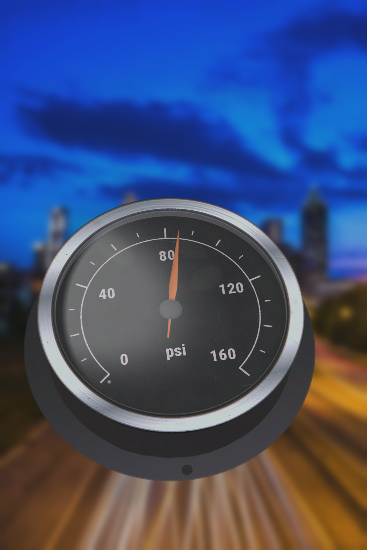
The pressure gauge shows 85psi
